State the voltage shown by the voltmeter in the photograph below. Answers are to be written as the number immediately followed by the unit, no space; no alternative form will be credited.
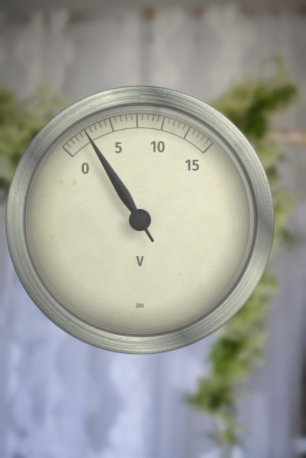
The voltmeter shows 2.5V
